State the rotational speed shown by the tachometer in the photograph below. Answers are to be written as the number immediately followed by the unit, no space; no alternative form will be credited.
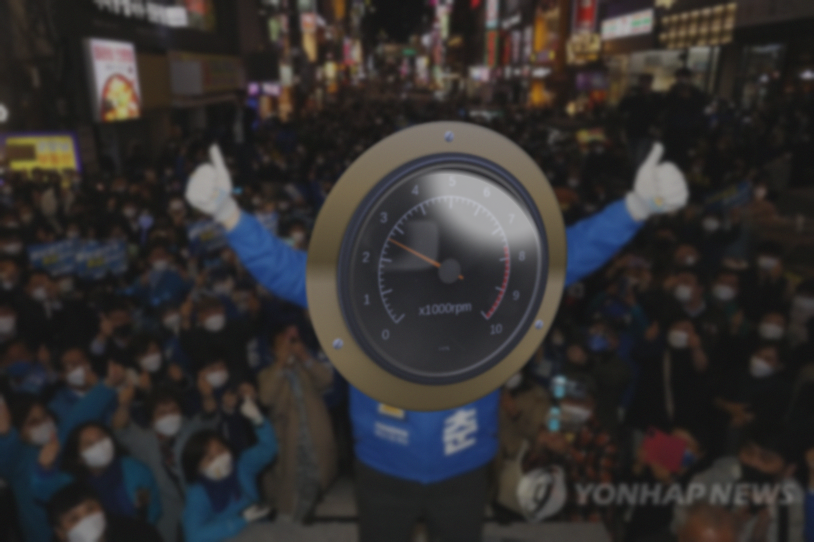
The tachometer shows 2600rpm
